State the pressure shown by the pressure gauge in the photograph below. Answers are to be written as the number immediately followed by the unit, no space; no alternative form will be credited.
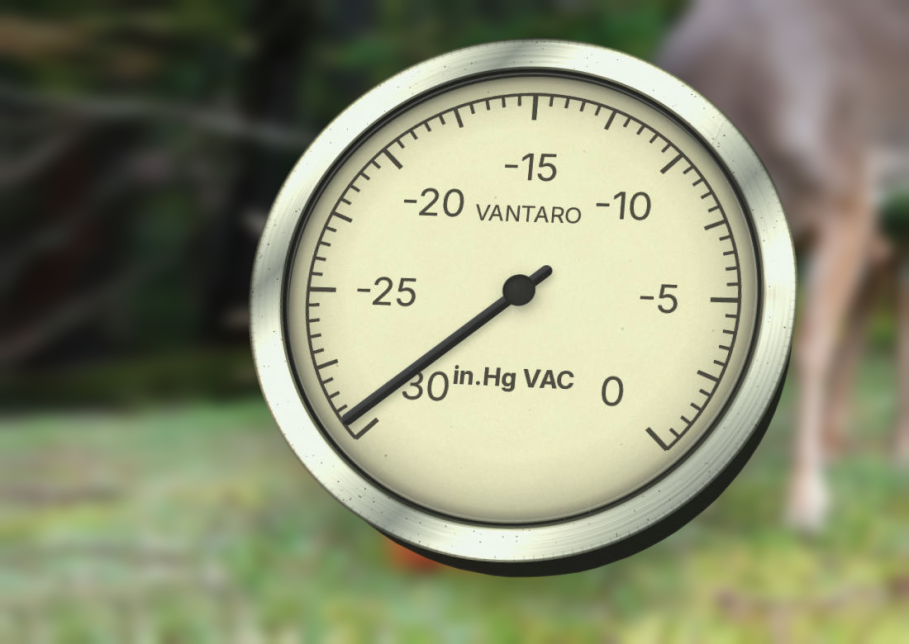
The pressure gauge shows -29.5inHg
